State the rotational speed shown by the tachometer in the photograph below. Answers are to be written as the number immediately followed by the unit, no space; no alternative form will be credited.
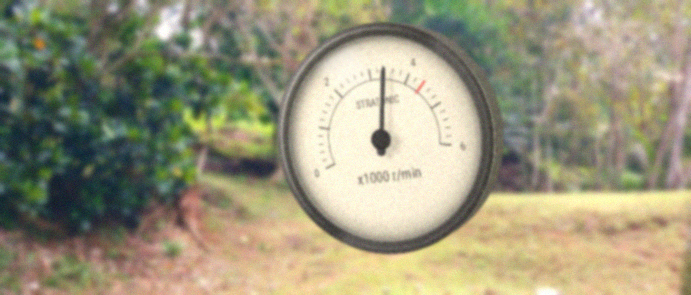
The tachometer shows 3400rpm
